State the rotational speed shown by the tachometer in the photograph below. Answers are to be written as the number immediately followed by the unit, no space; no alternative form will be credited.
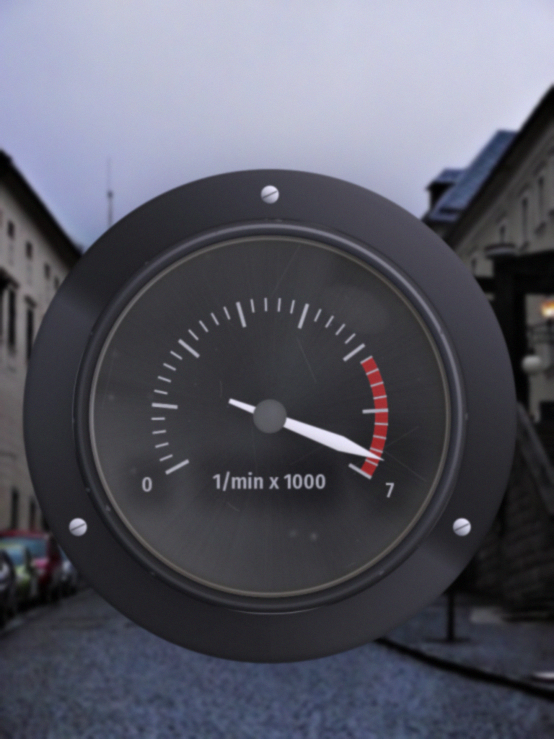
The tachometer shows 6700rpm
